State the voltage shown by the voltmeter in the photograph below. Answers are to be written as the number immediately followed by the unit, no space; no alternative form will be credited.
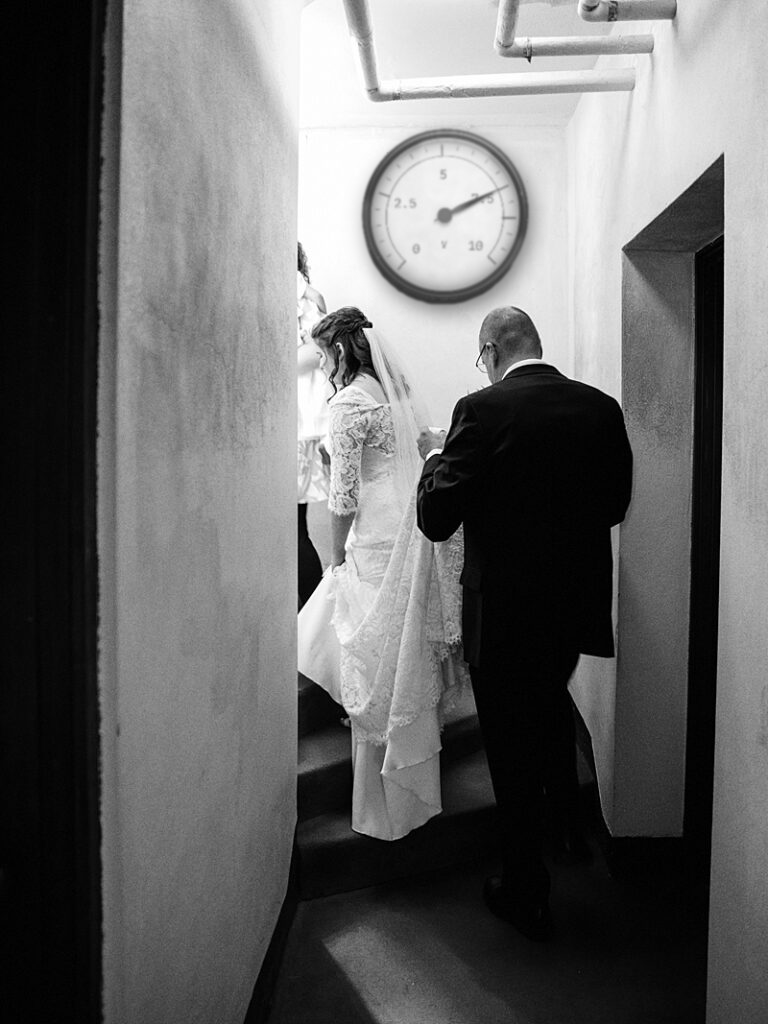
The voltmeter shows 7.5V
